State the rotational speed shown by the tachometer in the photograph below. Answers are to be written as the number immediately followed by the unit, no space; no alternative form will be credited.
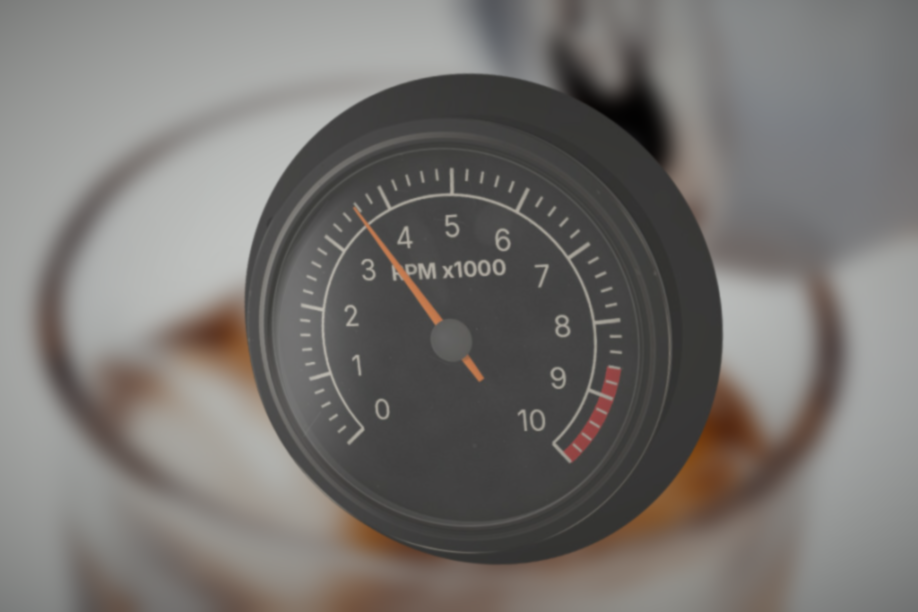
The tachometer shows 3600rpm
